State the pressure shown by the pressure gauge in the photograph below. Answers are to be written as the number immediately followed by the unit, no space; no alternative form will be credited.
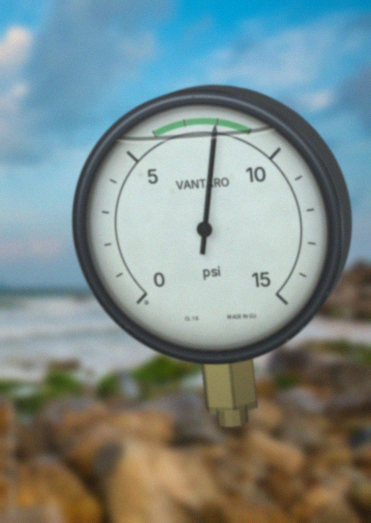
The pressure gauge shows 8psi
